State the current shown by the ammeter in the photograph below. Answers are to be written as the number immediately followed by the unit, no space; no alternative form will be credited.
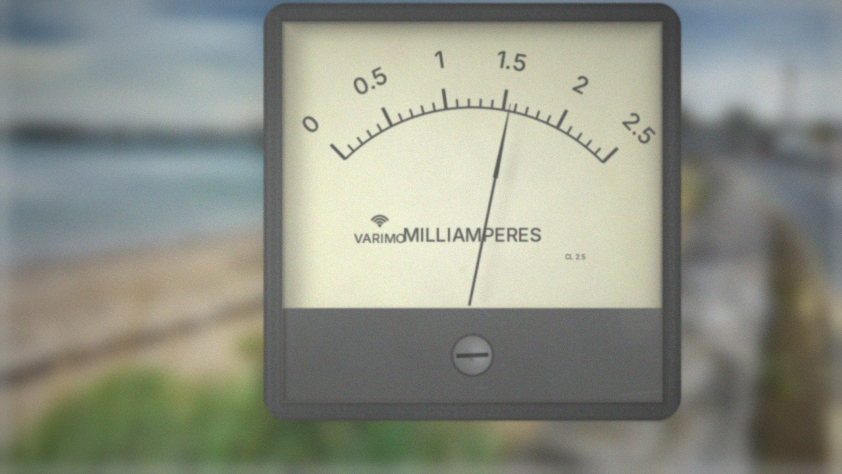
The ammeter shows 1.55mA
